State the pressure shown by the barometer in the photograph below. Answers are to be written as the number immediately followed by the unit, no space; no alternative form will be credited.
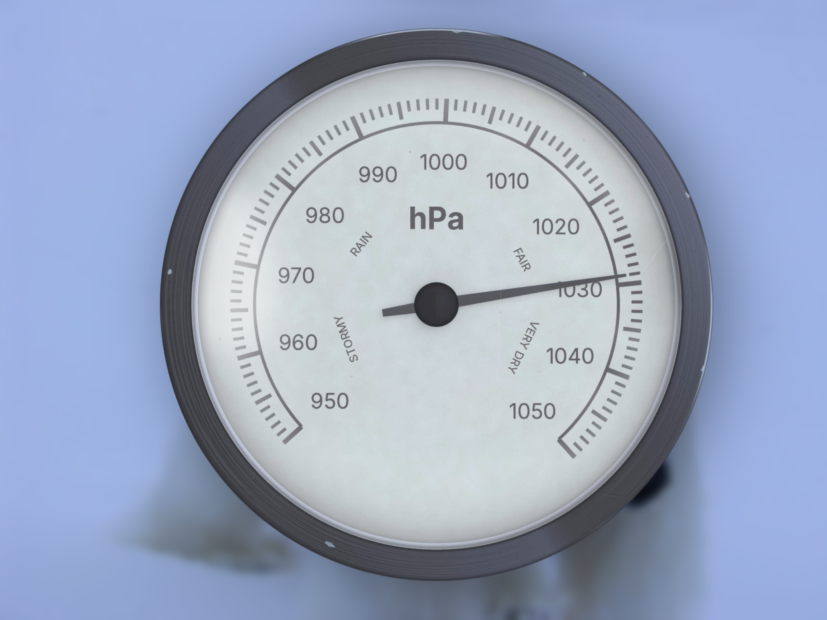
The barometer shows 1029hPa
